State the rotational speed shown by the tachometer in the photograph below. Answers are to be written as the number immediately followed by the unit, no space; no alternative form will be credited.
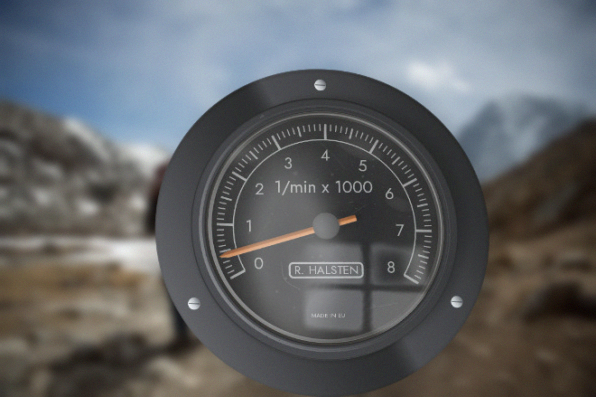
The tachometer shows 400rpm
